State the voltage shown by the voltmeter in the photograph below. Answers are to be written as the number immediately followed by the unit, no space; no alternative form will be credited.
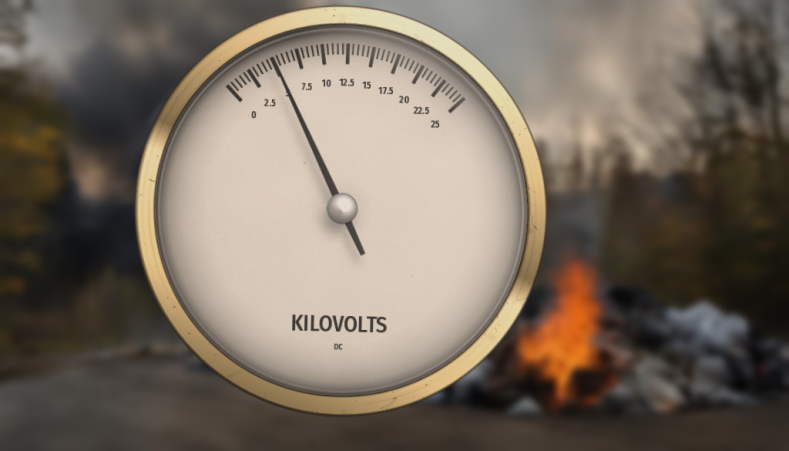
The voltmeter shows 5kV
